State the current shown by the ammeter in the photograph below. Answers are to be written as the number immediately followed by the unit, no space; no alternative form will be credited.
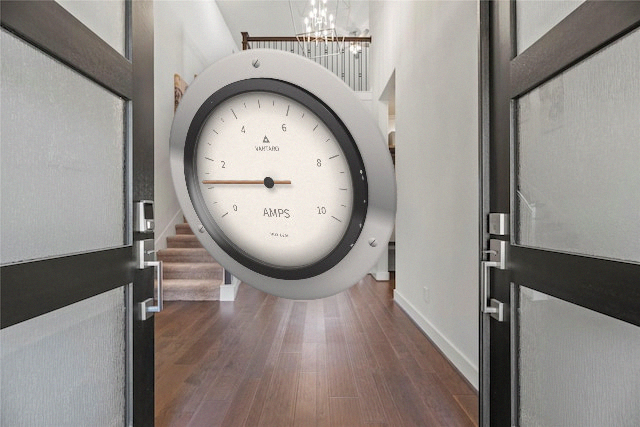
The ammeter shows 1.25A
